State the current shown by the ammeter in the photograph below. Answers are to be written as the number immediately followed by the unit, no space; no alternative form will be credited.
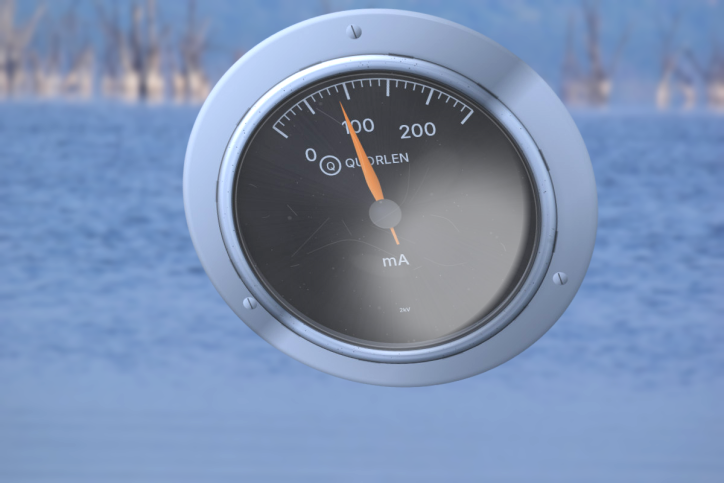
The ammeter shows 90mA
